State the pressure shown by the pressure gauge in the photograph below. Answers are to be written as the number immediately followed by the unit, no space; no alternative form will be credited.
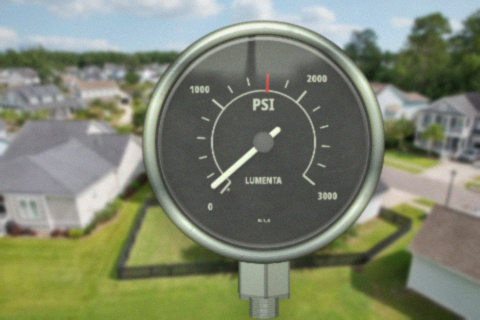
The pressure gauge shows 100psi
